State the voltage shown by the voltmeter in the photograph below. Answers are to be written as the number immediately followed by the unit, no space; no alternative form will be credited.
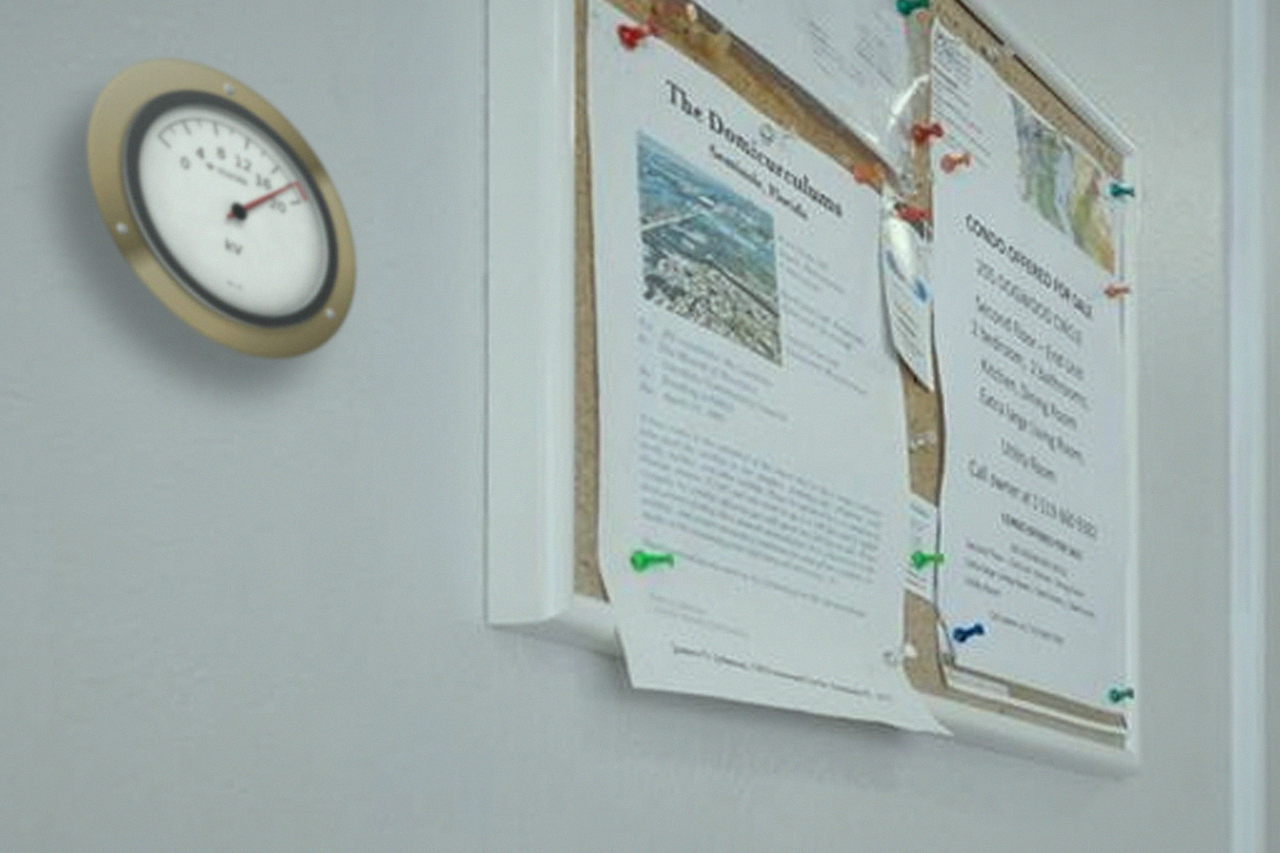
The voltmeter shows 18kV
